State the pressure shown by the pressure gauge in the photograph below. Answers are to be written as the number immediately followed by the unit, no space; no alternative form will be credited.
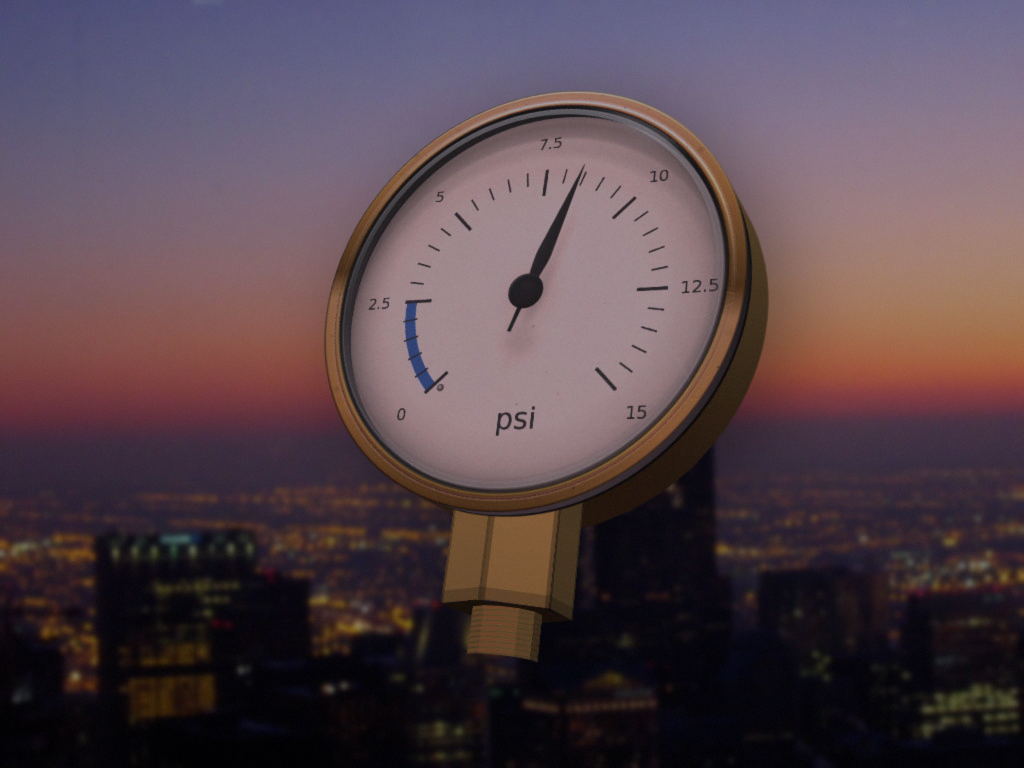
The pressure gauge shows 8.5psi
